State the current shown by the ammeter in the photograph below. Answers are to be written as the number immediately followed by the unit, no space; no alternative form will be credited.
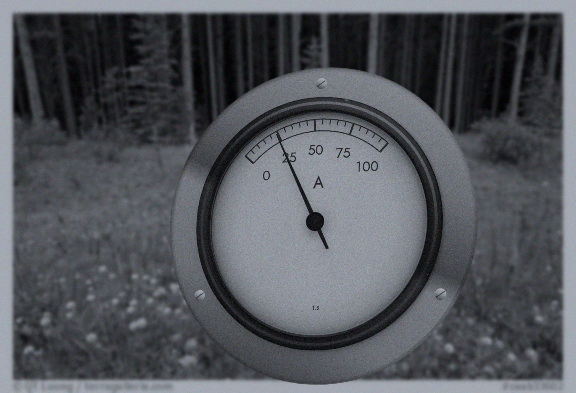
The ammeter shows 25A
